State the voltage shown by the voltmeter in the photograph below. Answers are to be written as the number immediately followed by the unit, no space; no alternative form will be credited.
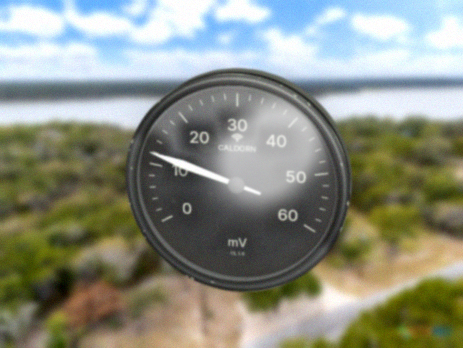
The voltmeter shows 12mV
